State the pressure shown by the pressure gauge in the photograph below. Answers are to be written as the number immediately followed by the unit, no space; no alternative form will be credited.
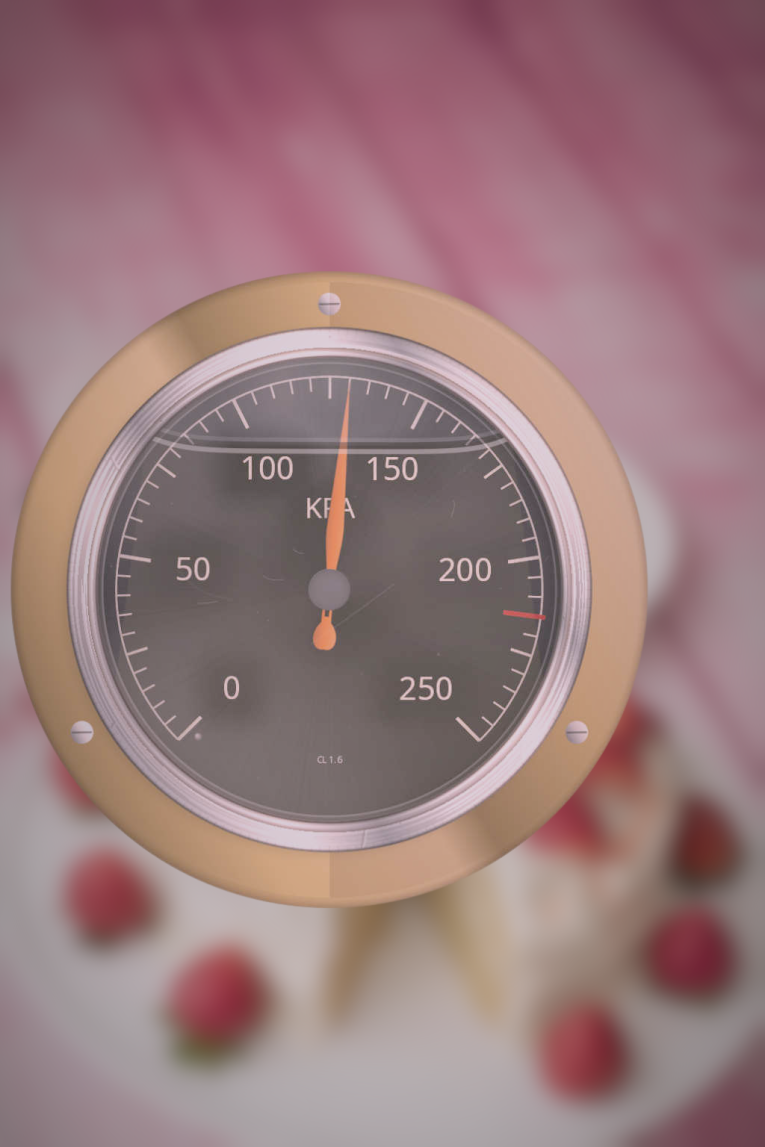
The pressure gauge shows 130kPa
